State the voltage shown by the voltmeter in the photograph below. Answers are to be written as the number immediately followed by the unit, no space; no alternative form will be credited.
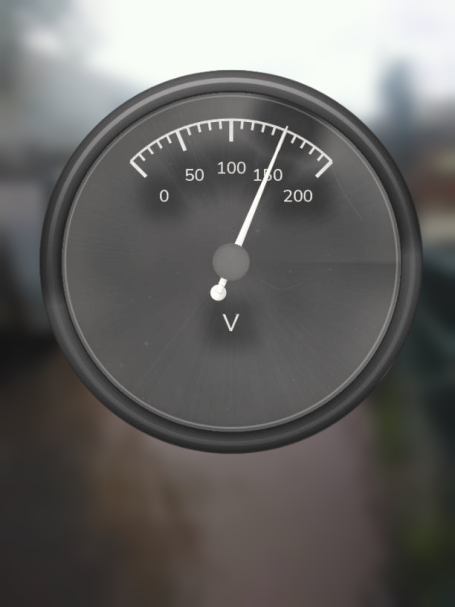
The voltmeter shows 150V
